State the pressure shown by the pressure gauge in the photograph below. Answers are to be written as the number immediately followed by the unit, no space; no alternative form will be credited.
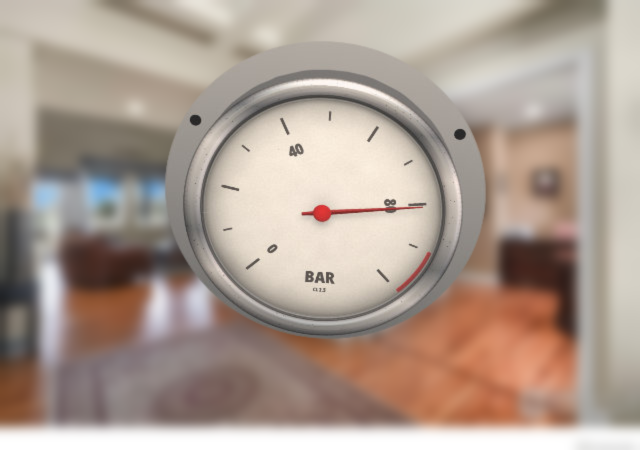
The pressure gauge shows 80bar
